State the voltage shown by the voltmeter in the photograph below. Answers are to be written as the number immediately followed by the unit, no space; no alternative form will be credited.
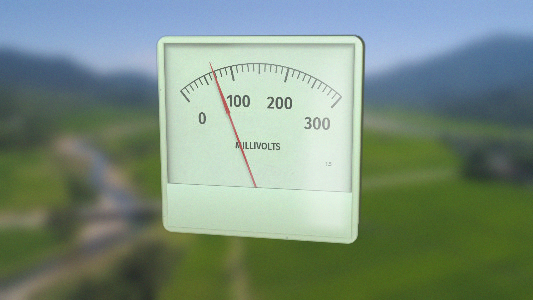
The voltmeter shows 70mV
